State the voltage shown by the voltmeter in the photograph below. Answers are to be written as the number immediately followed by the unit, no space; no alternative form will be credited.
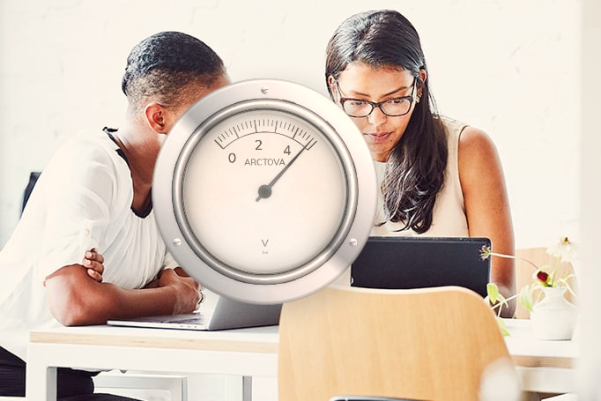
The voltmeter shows 4.8V
